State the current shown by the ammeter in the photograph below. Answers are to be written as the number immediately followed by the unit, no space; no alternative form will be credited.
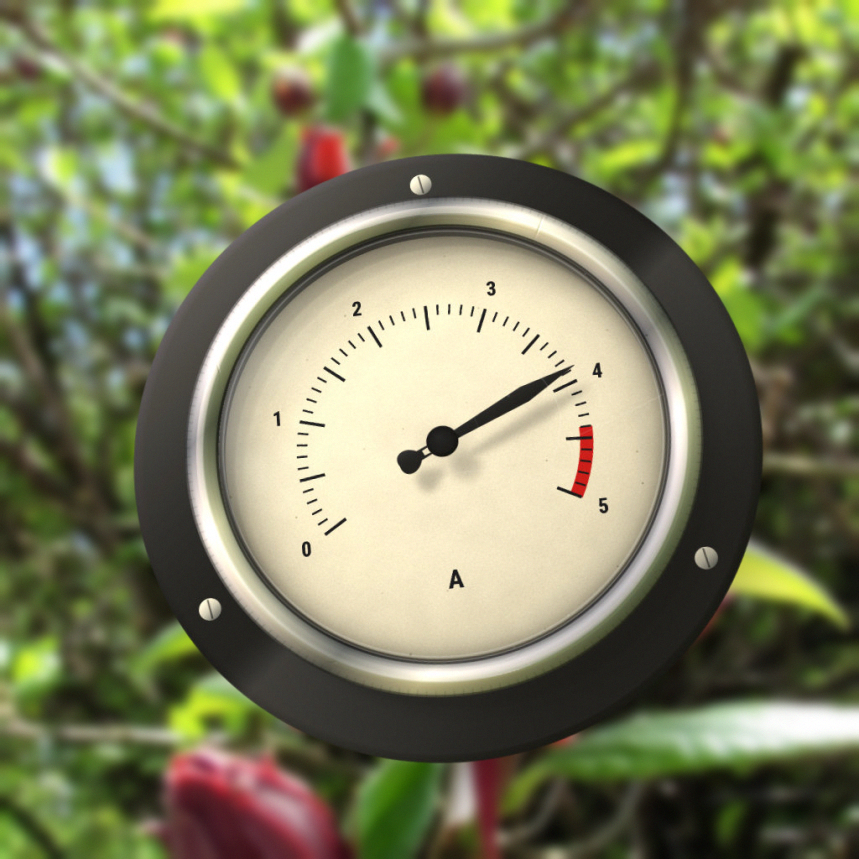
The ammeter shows 3.9A
